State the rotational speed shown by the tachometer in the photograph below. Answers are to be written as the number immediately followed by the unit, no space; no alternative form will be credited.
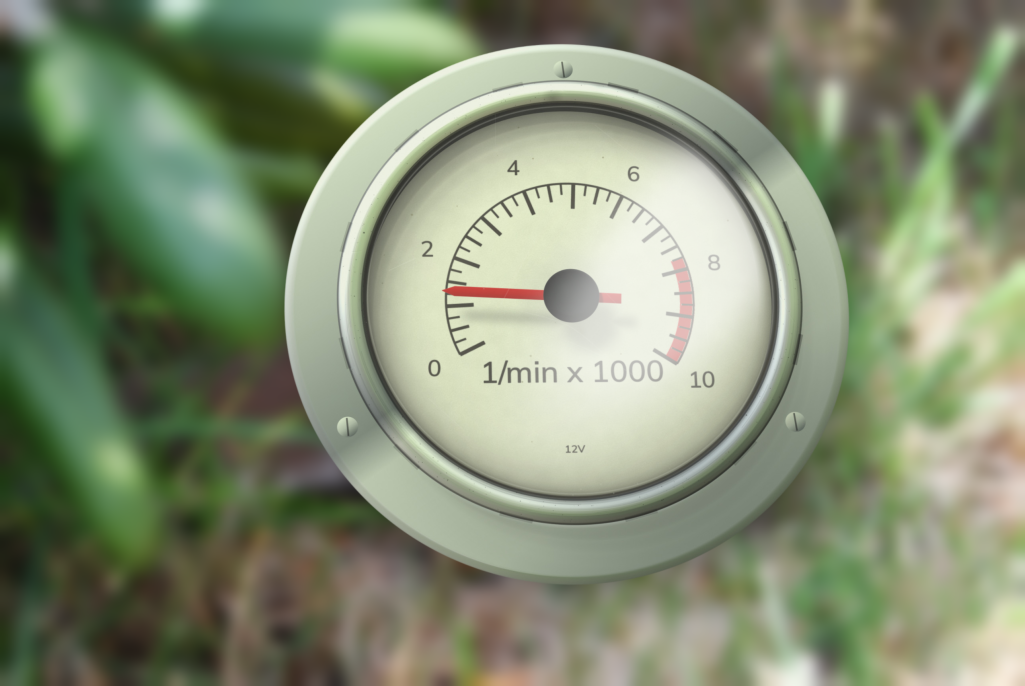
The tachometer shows 1250rpm
